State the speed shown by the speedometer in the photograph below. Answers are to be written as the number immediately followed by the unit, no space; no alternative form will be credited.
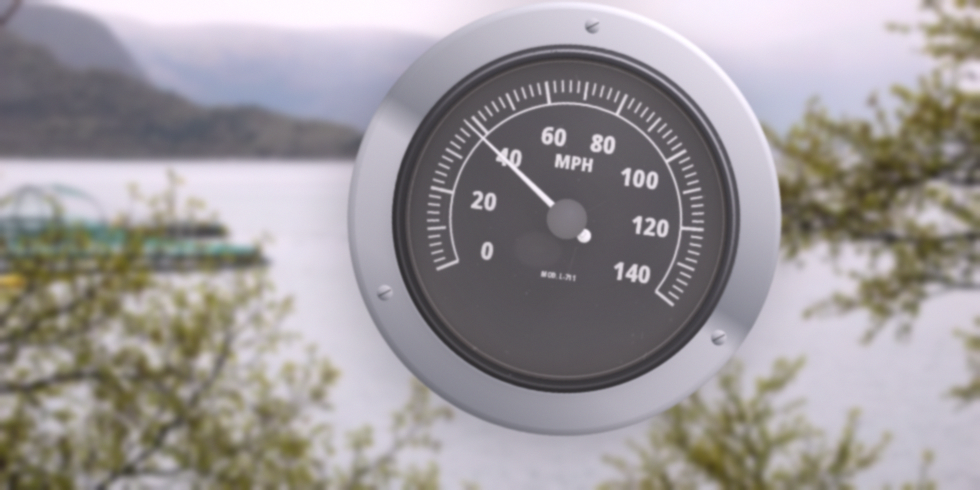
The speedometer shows 38mph
